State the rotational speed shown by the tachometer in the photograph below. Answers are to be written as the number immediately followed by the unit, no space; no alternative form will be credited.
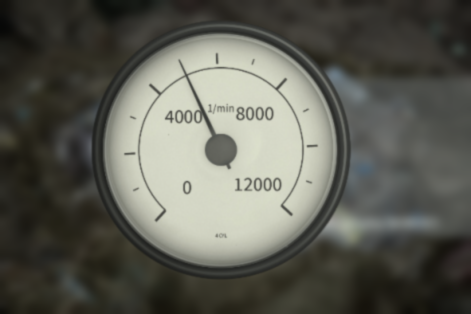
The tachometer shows 5000rpm
